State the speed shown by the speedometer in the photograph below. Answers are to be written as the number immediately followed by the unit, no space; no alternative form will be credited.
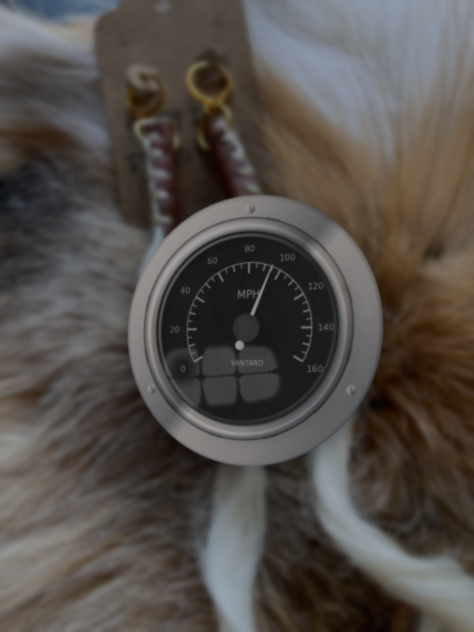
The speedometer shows 95mph
